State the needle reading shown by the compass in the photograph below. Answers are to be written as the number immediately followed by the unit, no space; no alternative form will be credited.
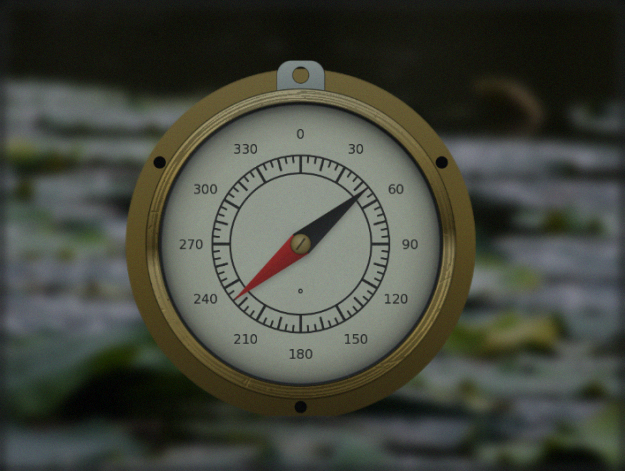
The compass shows 230°
